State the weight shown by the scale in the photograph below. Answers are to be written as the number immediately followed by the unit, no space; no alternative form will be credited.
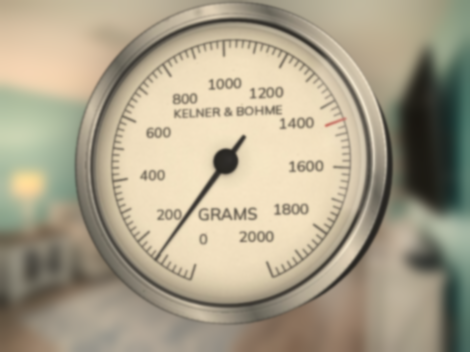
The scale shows 120g
